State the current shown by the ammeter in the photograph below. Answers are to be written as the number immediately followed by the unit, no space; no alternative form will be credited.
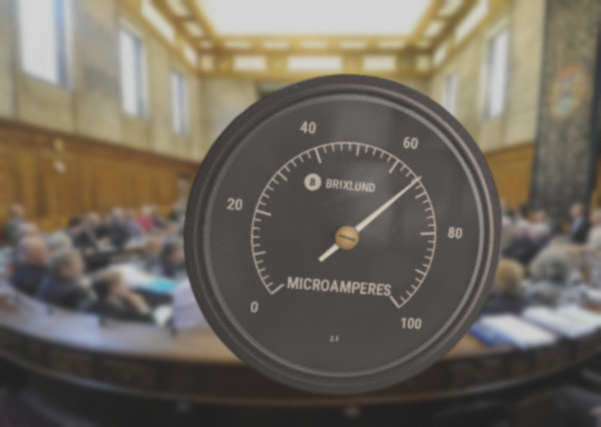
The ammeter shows 66µA
